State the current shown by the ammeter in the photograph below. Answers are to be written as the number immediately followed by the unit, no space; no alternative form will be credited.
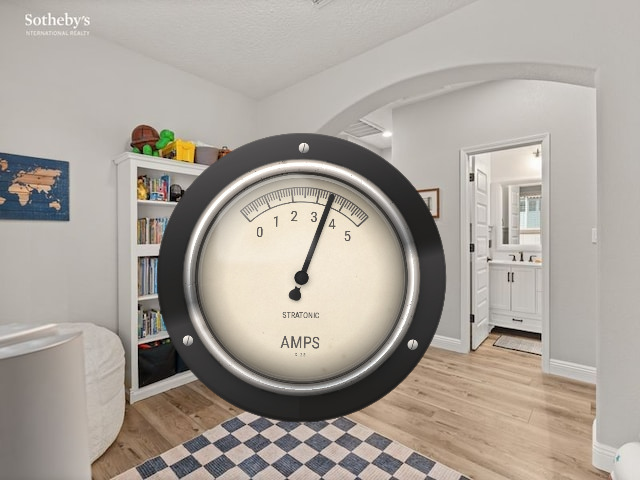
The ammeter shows 3.5A
